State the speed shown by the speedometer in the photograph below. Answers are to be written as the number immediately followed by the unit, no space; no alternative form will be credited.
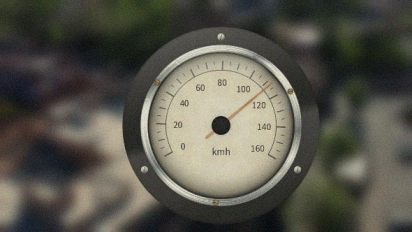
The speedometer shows 112.5km/h
